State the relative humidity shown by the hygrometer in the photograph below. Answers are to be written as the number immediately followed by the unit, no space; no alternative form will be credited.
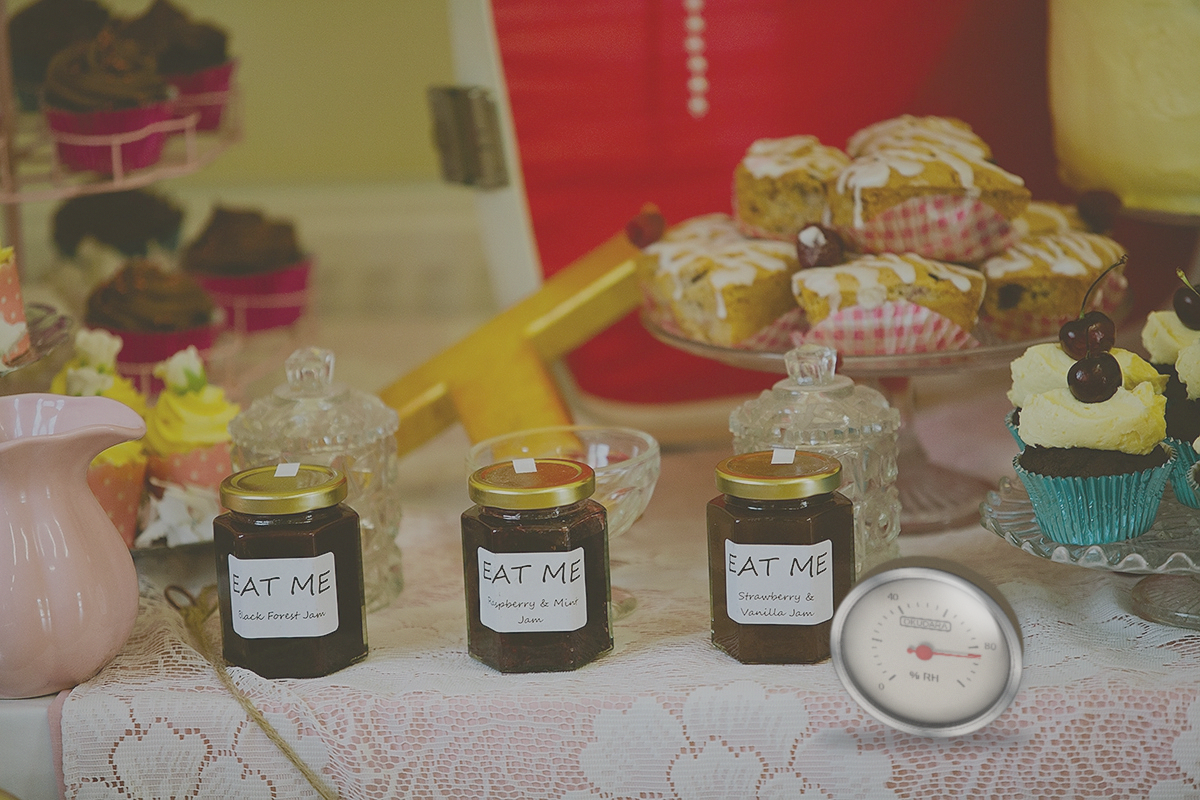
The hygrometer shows 84%
